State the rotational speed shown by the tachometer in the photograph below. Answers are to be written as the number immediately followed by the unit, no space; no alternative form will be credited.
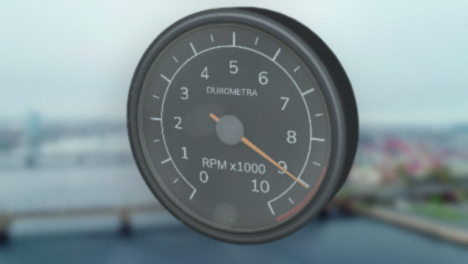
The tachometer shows 9000rpm
